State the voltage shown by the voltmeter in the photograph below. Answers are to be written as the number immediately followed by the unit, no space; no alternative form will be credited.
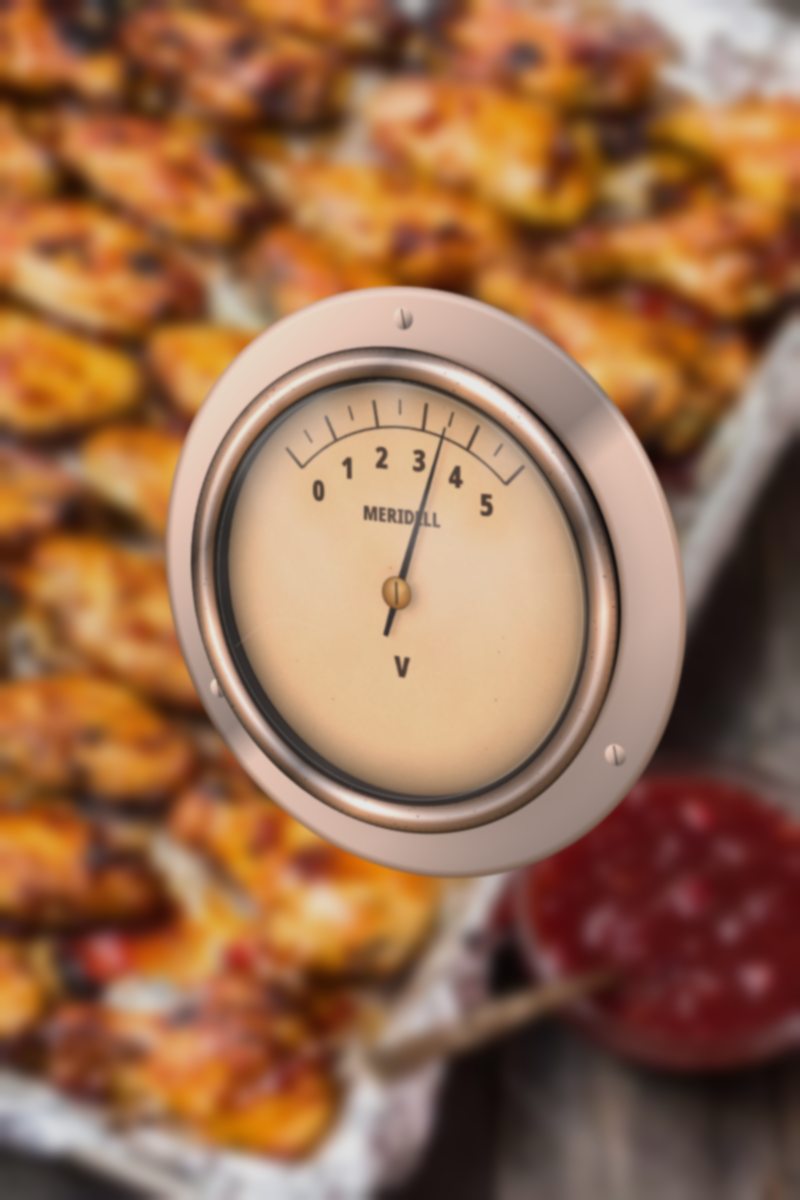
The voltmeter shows 3.5V
